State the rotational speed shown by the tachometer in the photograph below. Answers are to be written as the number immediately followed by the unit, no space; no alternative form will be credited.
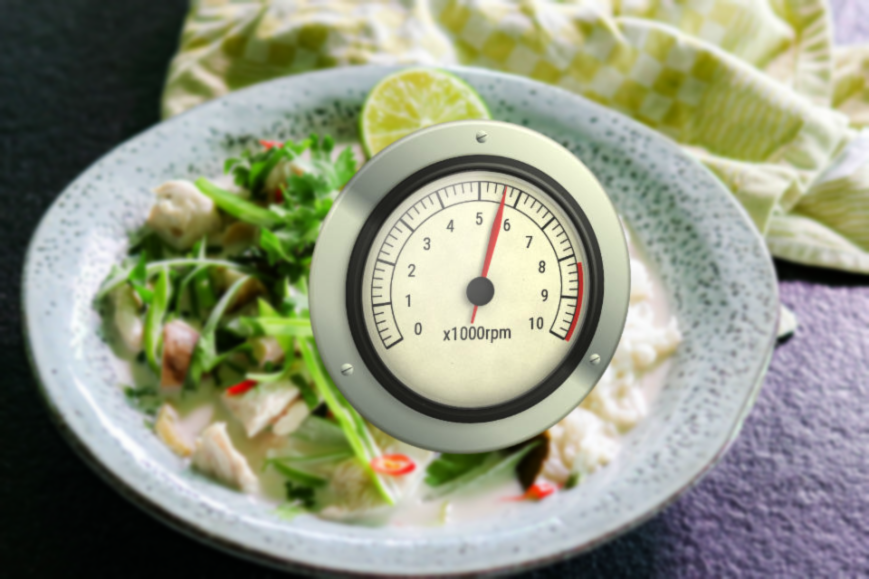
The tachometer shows 5600rpm
